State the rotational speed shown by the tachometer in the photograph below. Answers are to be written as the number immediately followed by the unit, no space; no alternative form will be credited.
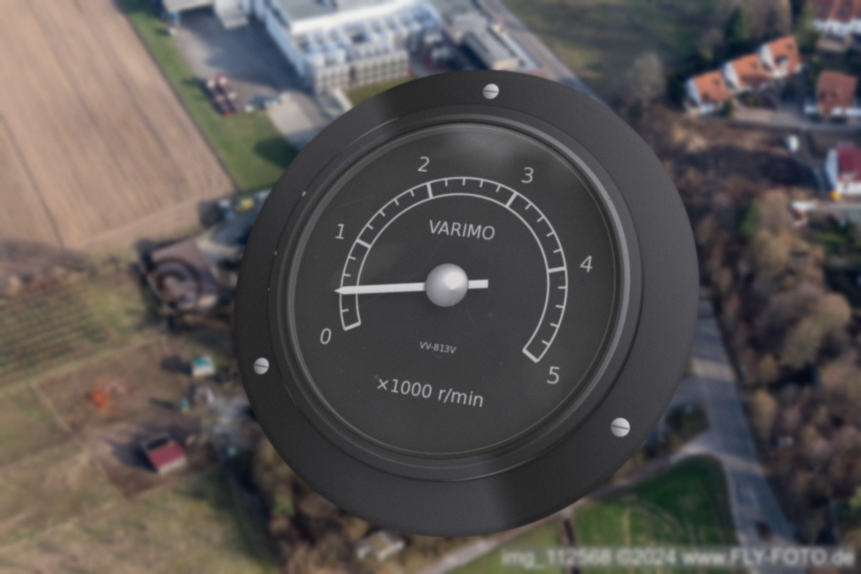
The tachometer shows 400rpm
